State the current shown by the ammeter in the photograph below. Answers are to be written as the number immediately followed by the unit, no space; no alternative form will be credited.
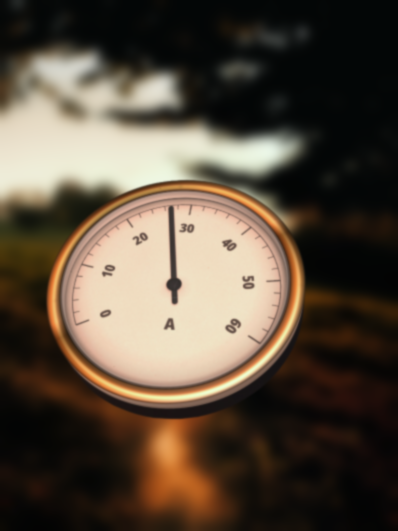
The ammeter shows 27A
